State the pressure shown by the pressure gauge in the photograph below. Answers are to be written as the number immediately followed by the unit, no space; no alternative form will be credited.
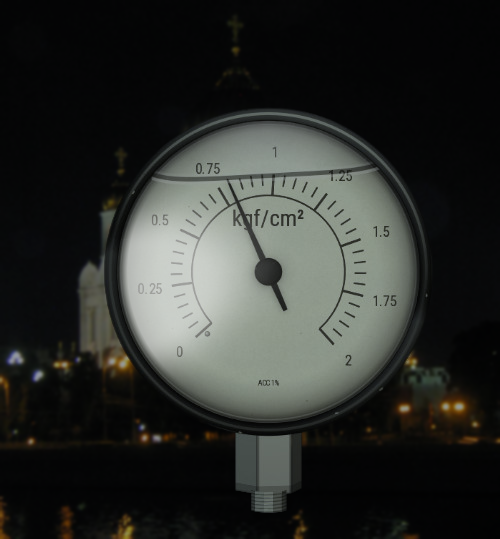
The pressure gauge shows 0.8kg/cm²
